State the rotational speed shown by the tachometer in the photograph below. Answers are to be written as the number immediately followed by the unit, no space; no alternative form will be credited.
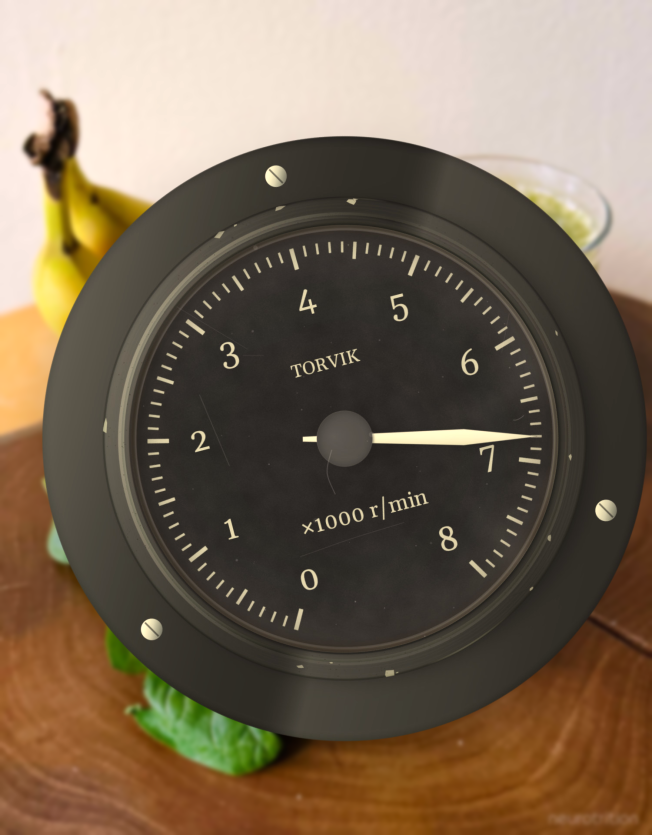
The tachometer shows 6800rpm
